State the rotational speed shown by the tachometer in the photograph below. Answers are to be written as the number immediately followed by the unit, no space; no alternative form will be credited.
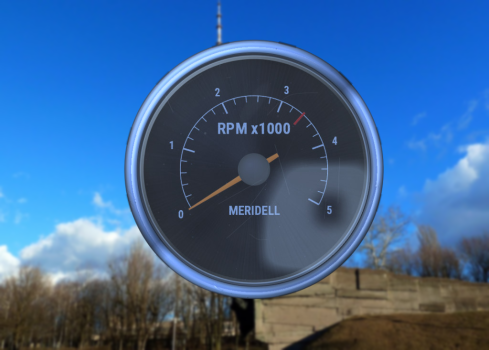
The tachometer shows 0rpm
